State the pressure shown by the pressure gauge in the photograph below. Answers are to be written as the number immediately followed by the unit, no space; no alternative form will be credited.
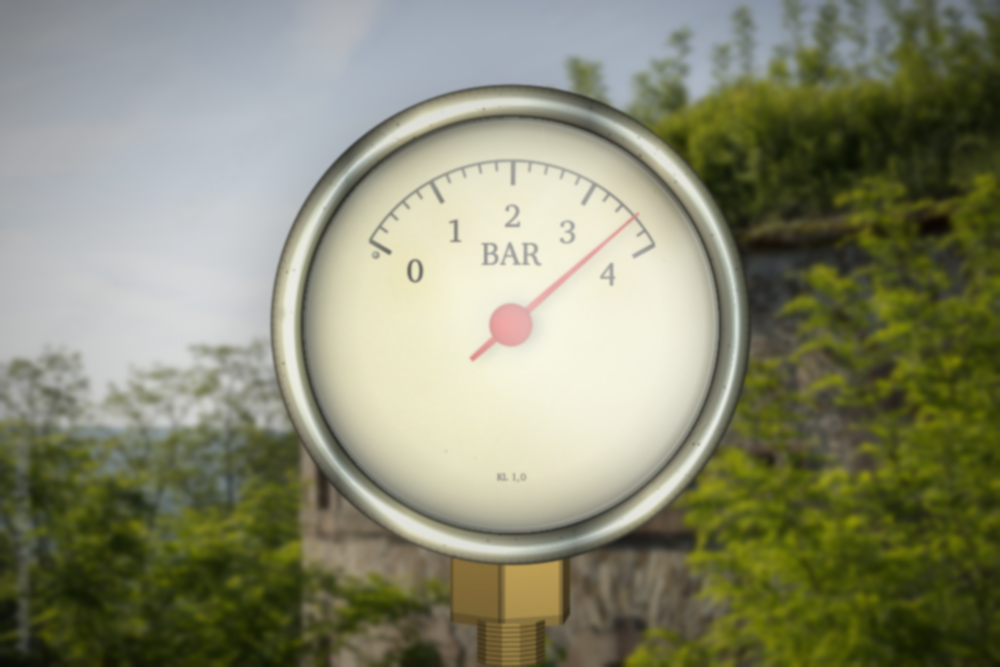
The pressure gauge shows 3.6bar
